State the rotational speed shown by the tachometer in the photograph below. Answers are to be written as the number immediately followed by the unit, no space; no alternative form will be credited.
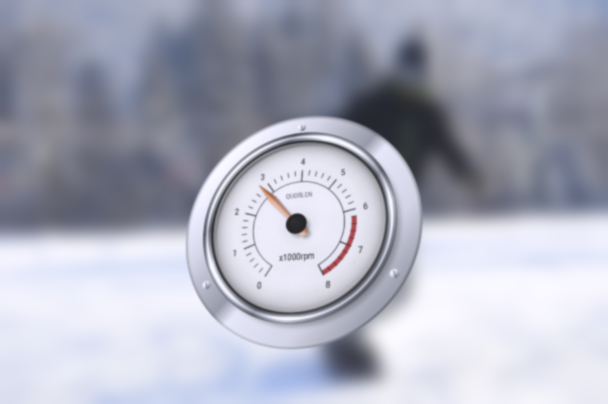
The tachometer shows 2800rpm
